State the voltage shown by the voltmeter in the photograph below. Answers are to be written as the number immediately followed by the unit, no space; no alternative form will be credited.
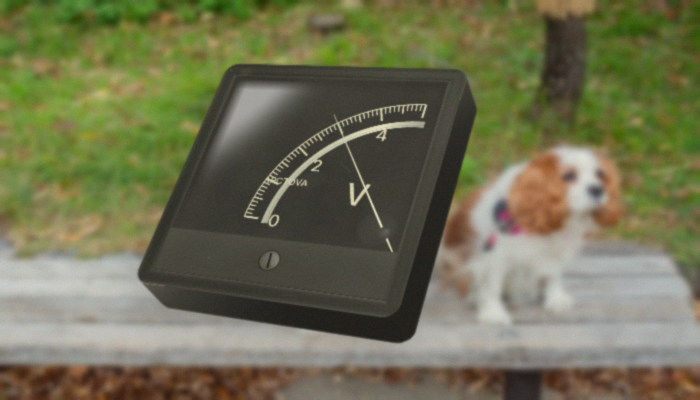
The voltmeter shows 3V
